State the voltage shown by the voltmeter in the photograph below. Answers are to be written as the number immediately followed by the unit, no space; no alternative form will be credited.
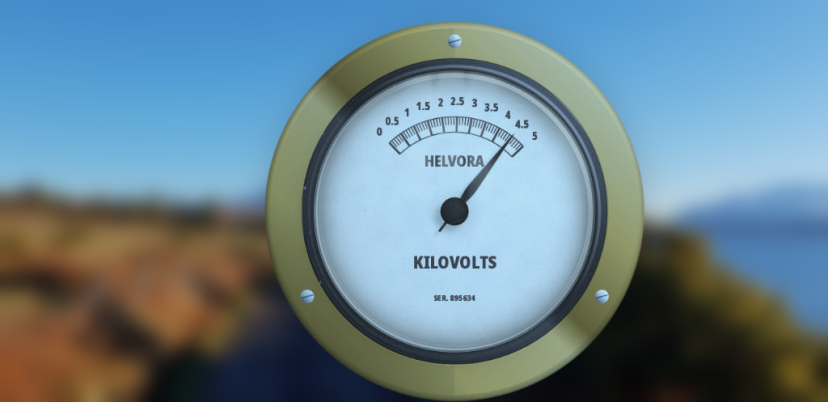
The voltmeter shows 4.5kV
